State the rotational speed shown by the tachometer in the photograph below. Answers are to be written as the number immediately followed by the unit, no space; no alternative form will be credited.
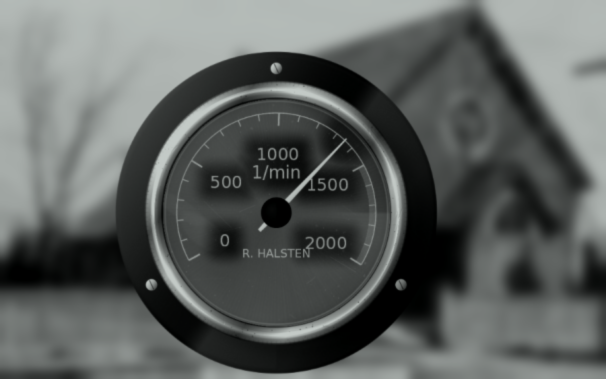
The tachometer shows 1350rpm
